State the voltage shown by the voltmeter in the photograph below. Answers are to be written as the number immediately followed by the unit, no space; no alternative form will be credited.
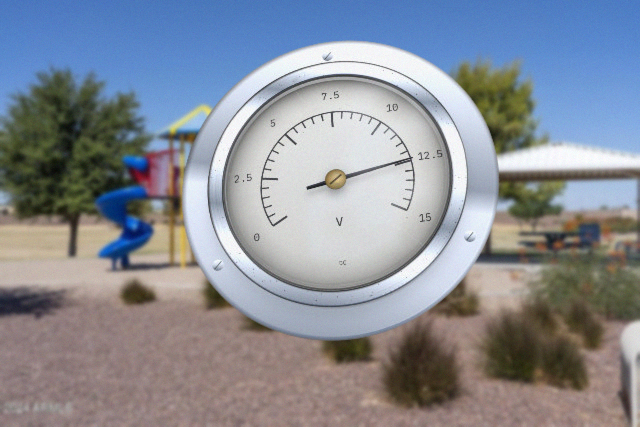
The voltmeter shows 12.5V
